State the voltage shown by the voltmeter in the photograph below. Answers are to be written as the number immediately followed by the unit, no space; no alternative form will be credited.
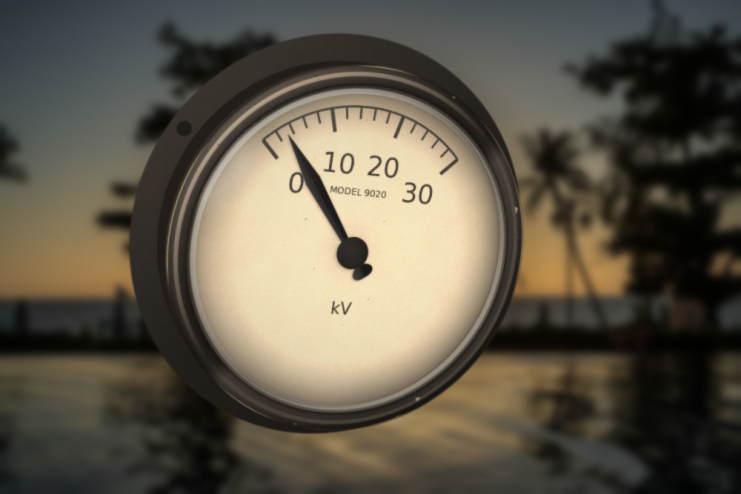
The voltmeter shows 3kV
